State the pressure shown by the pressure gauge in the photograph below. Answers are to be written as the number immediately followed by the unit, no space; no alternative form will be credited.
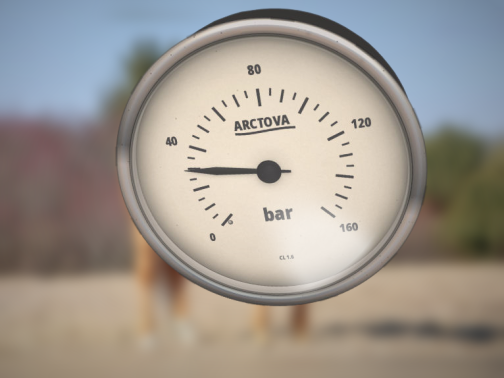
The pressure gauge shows 30bar
